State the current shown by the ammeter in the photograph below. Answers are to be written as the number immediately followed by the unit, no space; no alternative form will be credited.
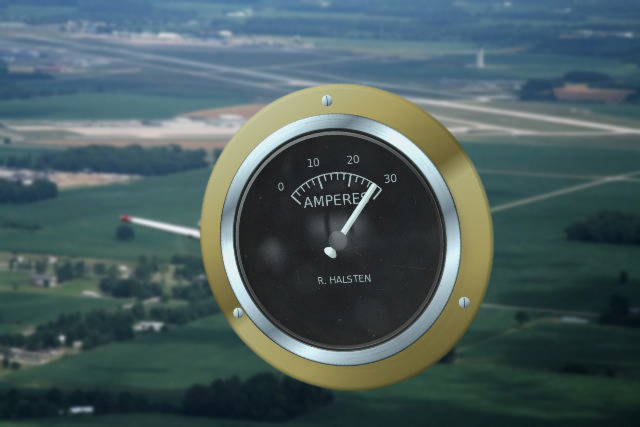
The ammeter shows 28A
